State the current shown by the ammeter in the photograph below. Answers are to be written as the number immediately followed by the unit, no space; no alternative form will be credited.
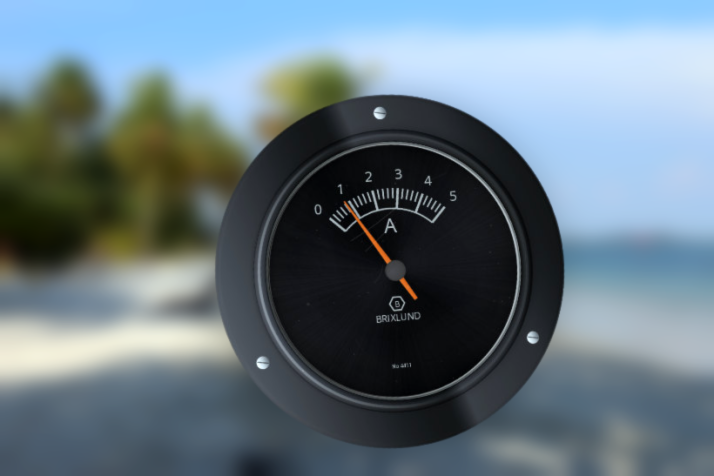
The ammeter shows 0.8A
